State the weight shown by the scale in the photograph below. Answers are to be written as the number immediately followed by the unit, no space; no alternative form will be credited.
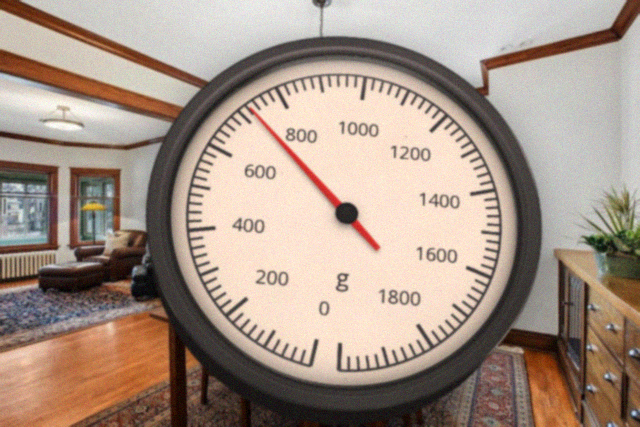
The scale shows 720g
